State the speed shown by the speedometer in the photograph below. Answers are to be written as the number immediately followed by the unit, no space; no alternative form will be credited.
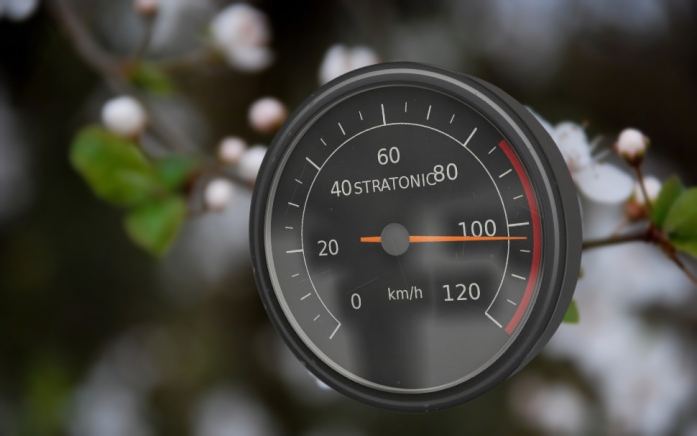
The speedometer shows 102.5km/h
